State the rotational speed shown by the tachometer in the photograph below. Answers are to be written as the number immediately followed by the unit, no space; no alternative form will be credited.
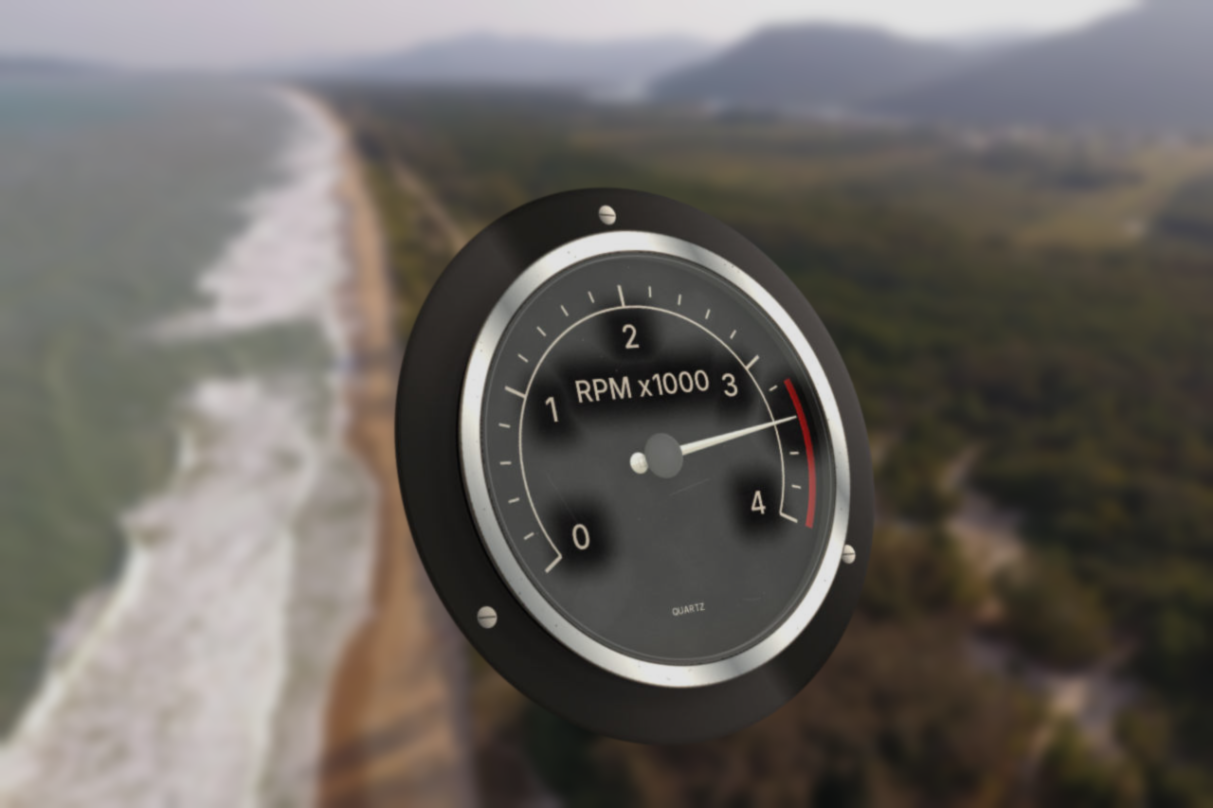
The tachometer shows 3400rpm
